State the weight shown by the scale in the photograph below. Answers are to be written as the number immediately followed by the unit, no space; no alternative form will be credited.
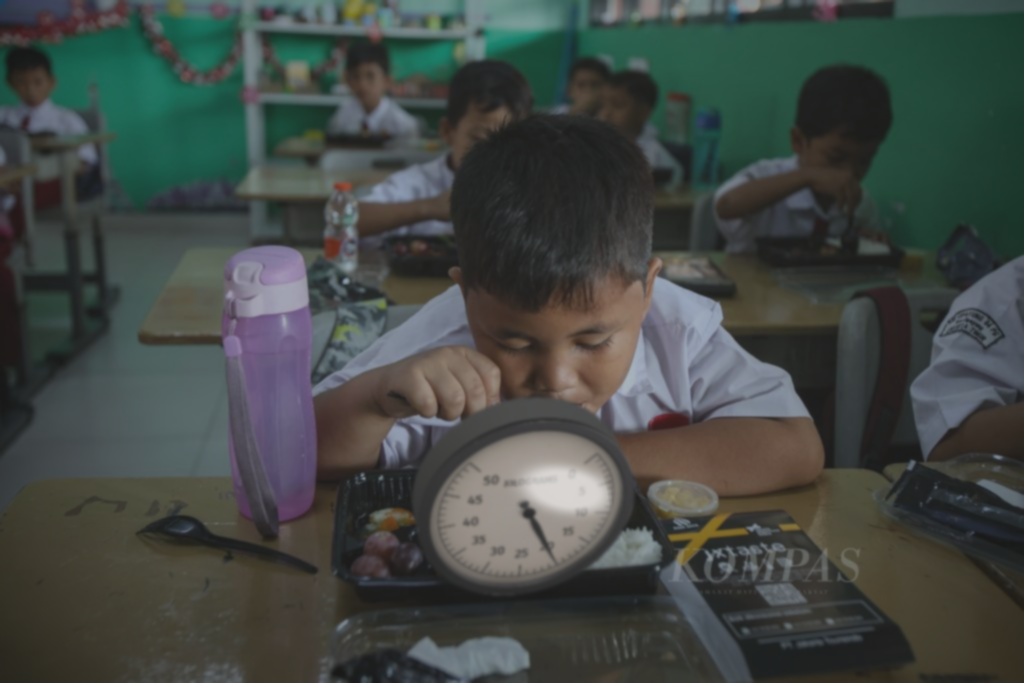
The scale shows 20kg
